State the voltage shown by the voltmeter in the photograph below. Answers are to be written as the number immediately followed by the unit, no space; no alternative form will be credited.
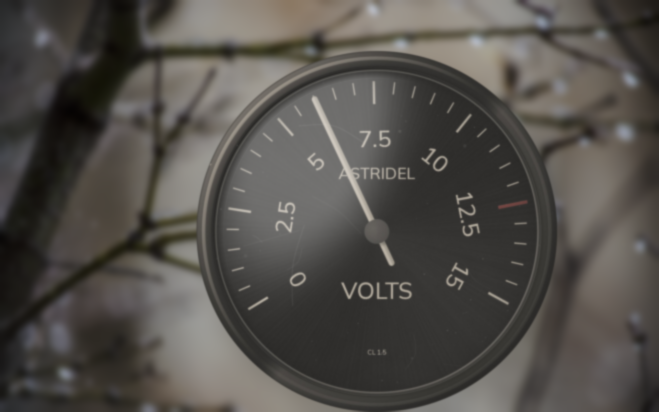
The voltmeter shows 6V
